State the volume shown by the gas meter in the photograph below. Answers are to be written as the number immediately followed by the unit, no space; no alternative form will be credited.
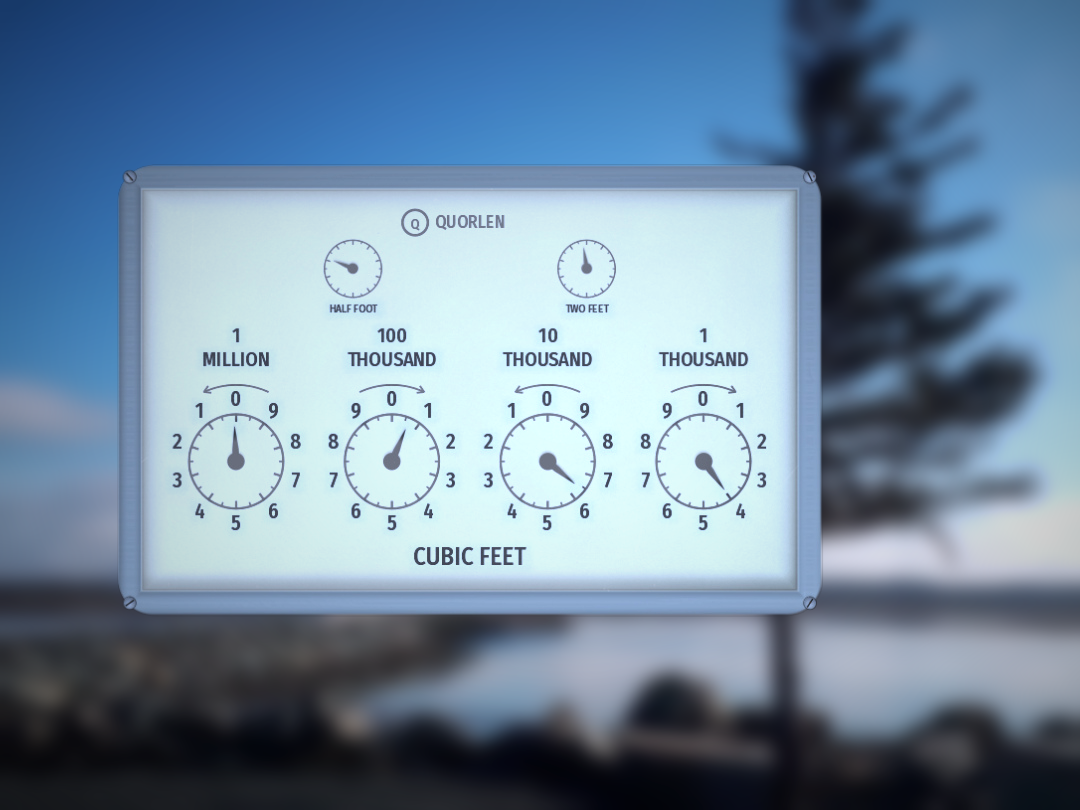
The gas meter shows 6400ft³
